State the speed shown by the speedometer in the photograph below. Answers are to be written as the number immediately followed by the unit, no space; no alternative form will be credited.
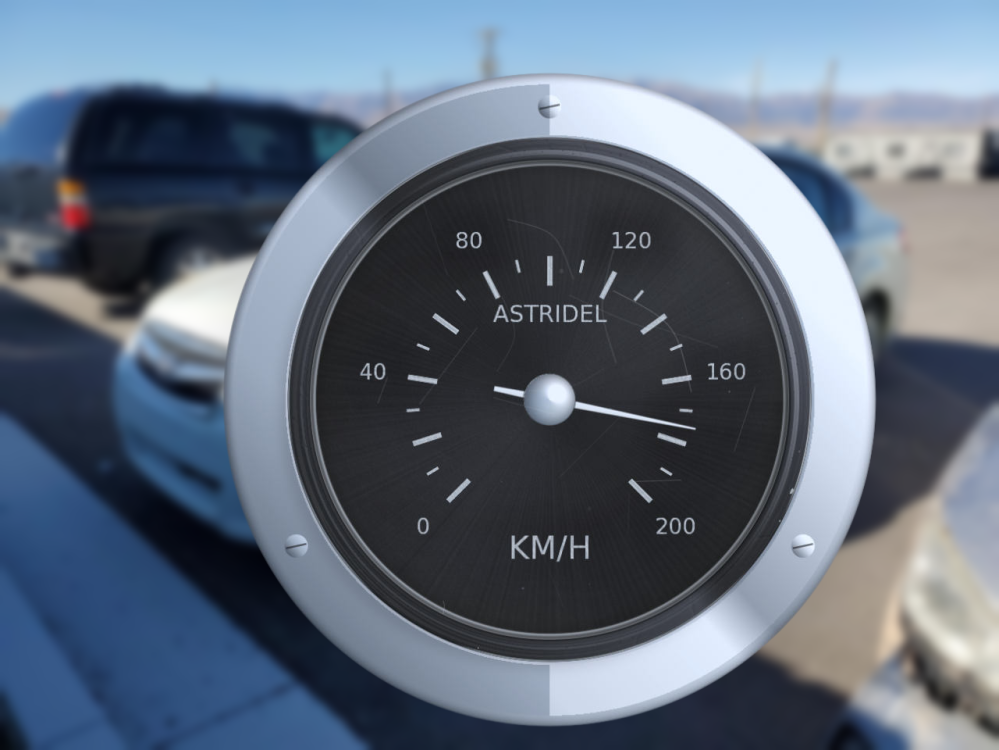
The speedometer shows 175km/h
